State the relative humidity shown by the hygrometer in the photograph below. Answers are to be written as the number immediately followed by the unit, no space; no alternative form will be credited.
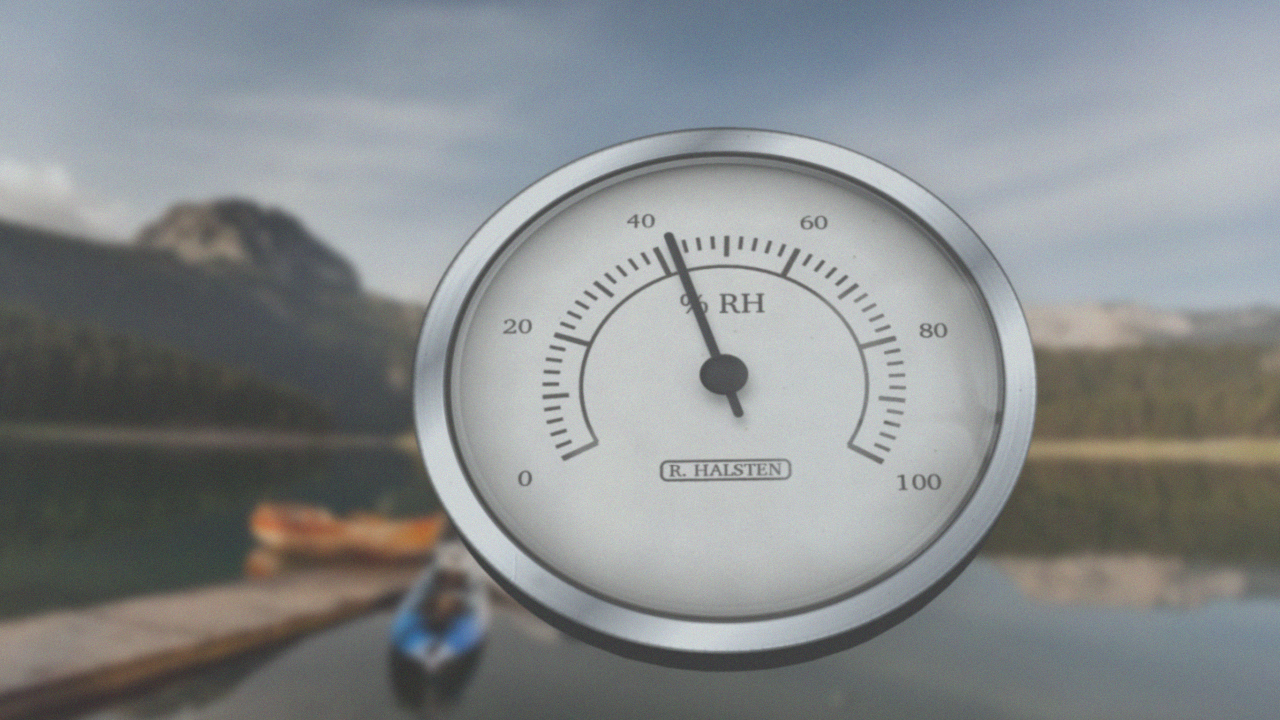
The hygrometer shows 42%
